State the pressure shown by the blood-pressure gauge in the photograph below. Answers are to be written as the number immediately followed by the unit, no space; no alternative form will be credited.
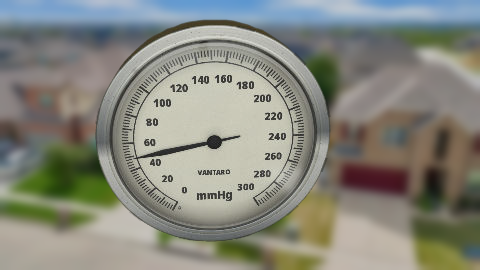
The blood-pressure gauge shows 50mmHg
